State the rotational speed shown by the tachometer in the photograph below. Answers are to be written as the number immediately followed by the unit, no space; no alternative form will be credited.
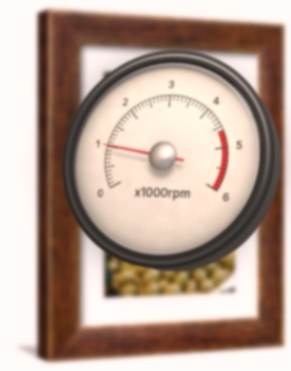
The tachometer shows 1000rpm
